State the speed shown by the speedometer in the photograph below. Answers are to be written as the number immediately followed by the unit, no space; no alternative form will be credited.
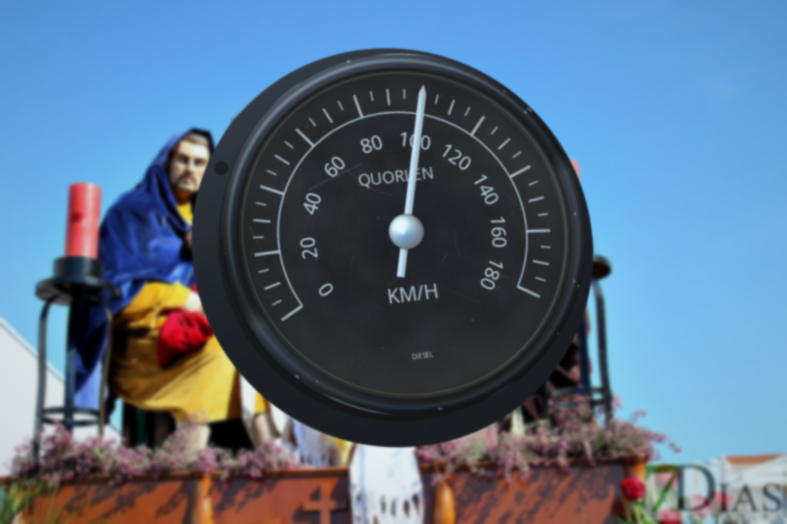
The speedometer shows 100km/h
